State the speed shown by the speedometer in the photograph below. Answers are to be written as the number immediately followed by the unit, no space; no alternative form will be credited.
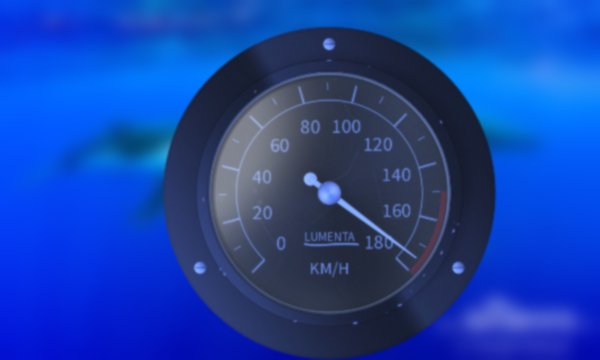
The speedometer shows 175km/h
